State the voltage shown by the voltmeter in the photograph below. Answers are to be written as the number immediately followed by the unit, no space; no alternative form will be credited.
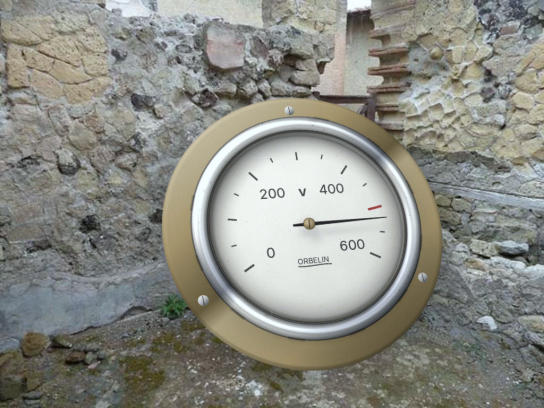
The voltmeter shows 525V
